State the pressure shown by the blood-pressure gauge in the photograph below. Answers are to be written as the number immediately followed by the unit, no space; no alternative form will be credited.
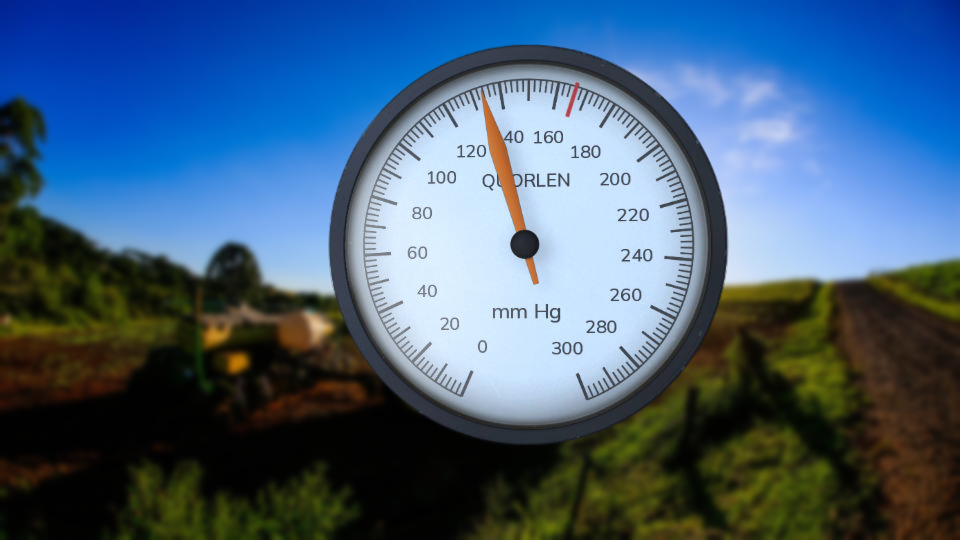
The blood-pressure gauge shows 134mmHg
